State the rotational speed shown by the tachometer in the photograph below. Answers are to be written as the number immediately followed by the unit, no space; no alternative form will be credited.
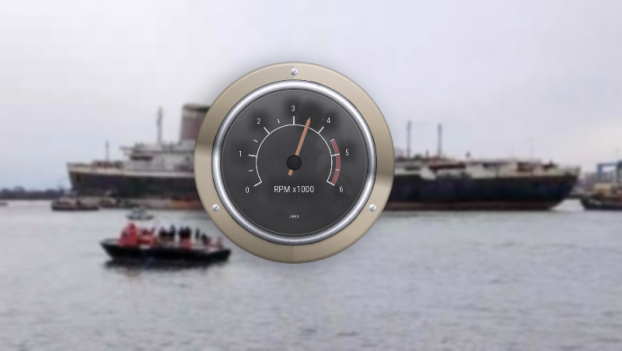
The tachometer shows 3500rpm
